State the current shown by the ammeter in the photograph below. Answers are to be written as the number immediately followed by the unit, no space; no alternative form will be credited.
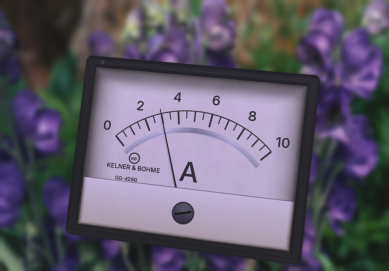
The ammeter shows 3A
